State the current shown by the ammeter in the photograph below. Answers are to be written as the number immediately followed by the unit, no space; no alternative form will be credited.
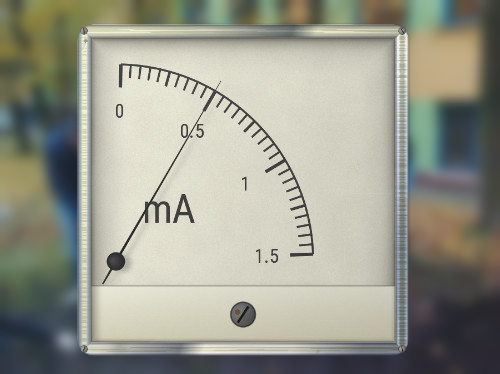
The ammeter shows 0.5mA
